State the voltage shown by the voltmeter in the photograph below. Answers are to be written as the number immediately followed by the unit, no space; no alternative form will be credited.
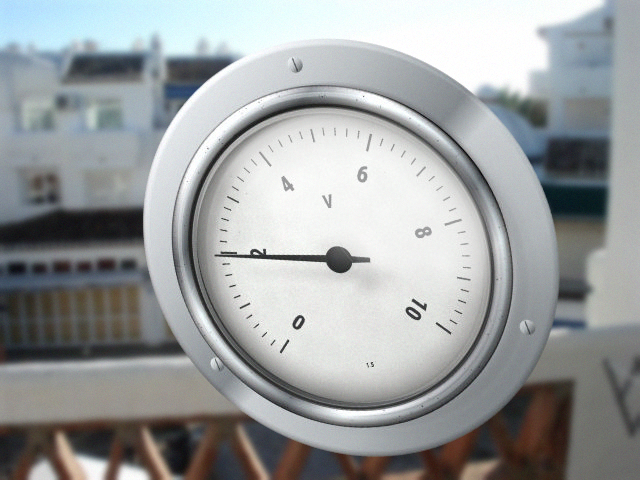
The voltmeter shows 2V
